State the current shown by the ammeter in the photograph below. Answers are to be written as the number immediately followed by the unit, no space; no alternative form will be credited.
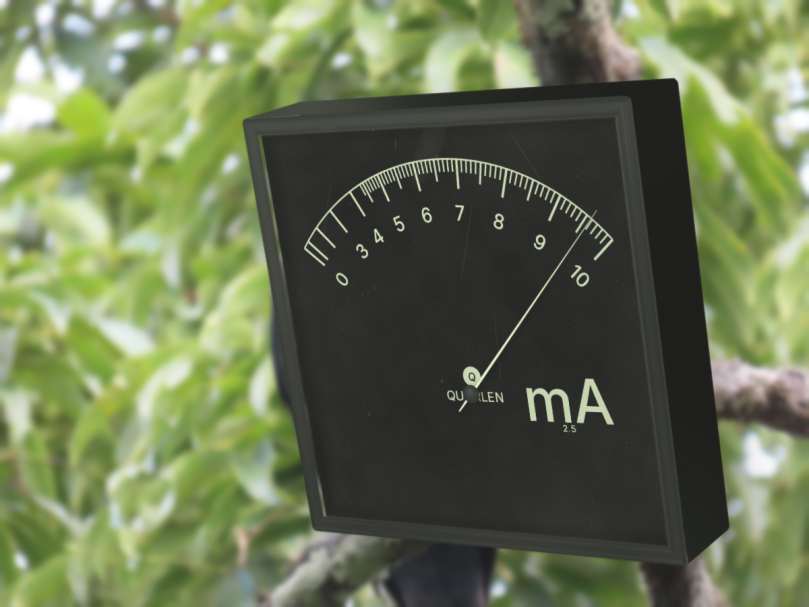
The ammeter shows 9.6mA
